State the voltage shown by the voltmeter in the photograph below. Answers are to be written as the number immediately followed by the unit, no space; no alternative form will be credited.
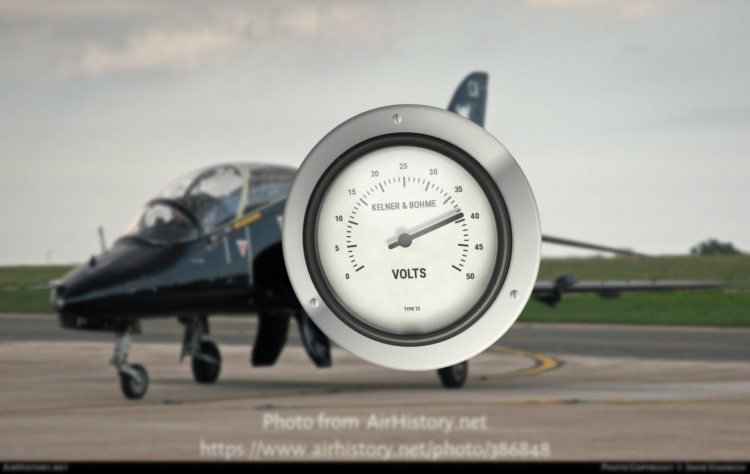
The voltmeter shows 39V
